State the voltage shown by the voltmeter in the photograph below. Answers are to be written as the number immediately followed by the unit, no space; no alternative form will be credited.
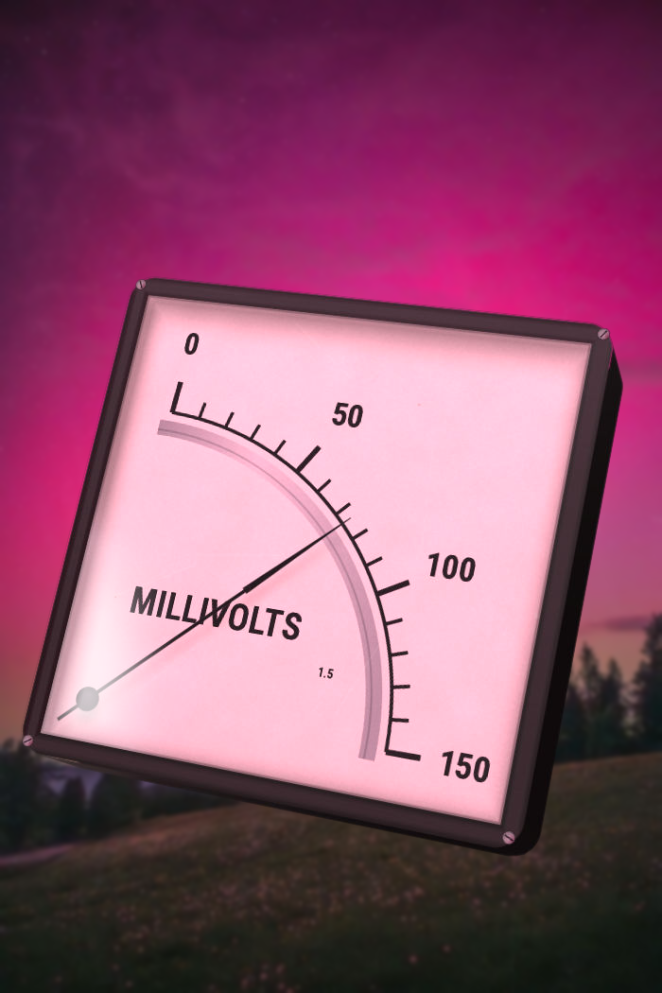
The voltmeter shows 75mV
